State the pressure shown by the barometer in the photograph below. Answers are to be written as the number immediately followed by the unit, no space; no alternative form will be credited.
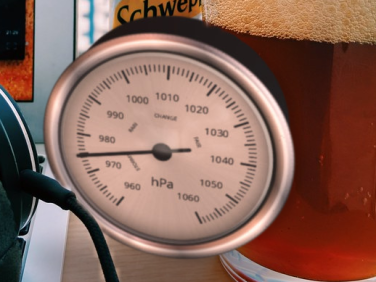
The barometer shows 975hPa
